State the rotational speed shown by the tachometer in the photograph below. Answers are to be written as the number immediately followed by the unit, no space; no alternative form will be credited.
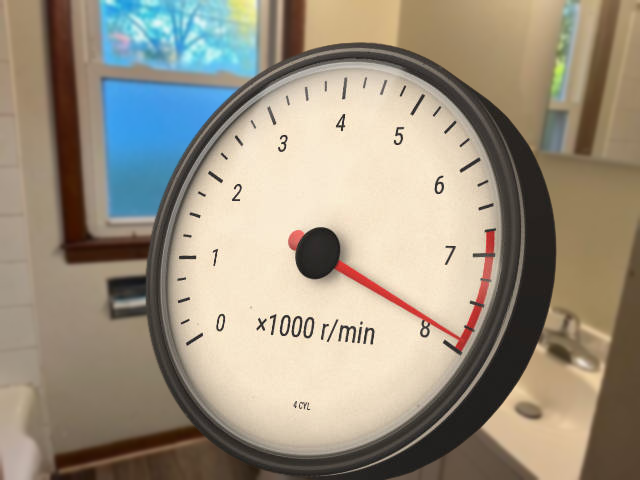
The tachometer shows 7875rpm
